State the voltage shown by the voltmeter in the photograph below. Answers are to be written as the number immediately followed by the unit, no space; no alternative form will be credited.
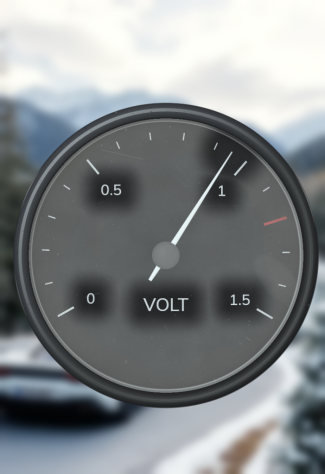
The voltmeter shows 0.95V
